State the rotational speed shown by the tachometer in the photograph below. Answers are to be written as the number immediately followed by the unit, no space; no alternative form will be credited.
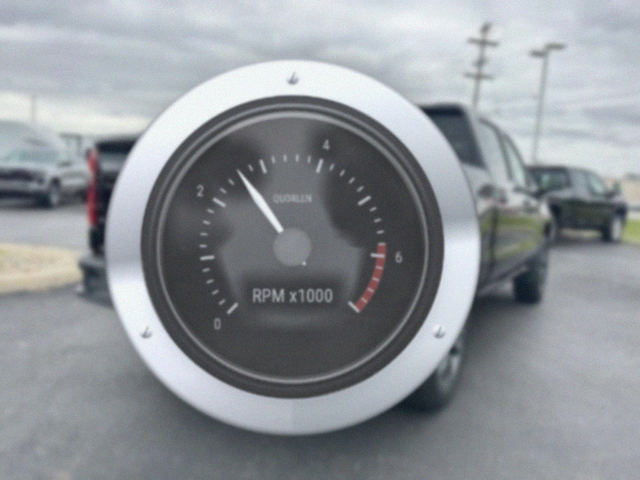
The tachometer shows 2600rpm
